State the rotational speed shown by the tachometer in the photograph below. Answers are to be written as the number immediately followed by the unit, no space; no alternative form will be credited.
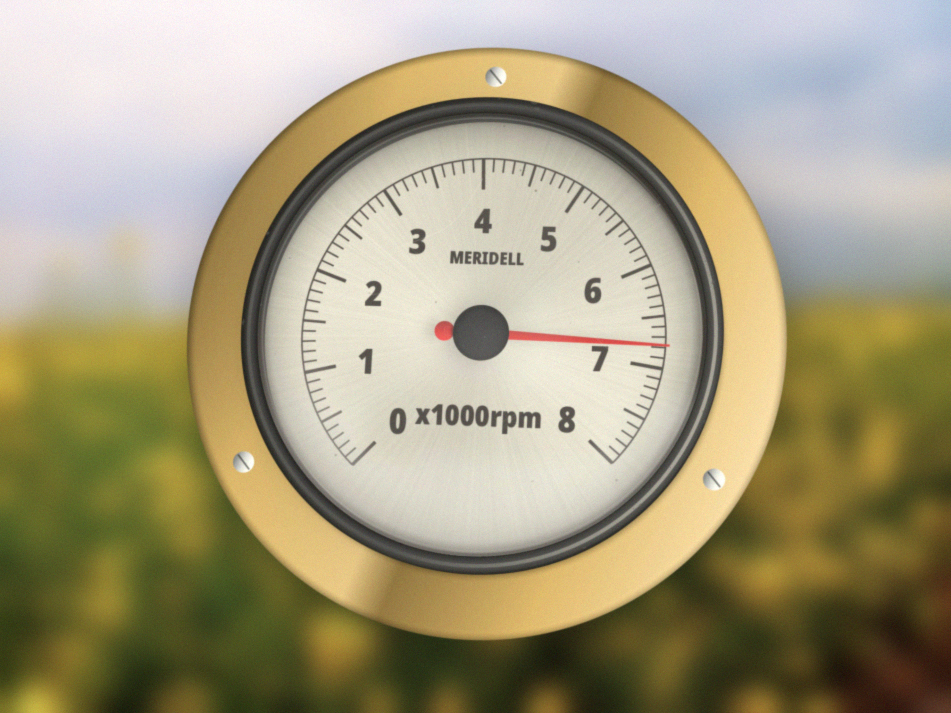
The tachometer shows 6800rpm
